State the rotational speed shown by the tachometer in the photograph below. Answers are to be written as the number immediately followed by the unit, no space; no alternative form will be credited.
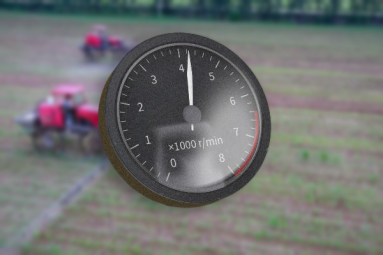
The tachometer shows 4200rpm
